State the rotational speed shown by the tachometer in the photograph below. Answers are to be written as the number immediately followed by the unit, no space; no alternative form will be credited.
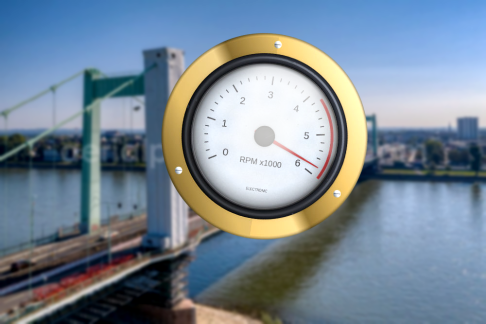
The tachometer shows 5800rpm
